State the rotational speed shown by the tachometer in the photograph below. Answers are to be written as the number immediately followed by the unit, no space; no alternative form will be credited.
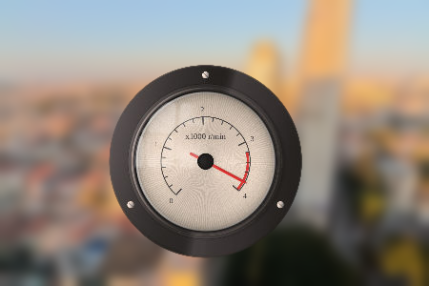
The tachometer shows 3800rpm
